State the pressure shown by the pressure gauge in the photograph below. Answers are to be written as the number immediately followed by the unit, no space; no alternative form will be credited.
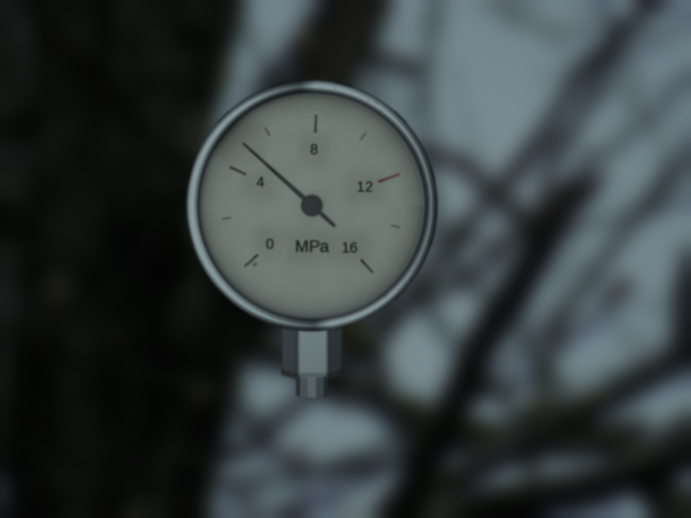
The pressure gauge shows 5MPa
